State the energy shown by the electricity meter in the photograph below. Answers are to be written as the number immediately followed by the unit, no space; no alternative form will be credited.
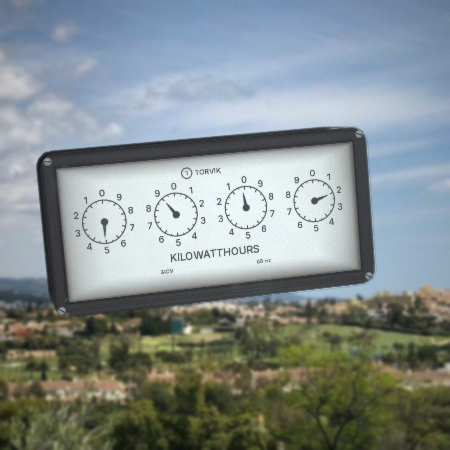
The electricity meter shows 4902kWh
